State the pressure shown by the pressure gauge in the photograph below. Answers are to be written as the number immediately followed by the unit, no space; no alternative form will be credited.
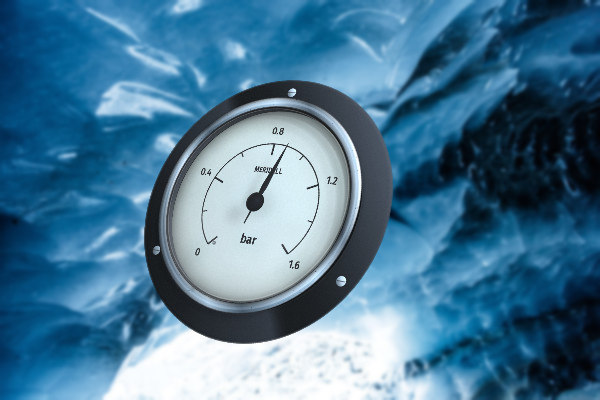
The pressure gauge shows 0.9bar
